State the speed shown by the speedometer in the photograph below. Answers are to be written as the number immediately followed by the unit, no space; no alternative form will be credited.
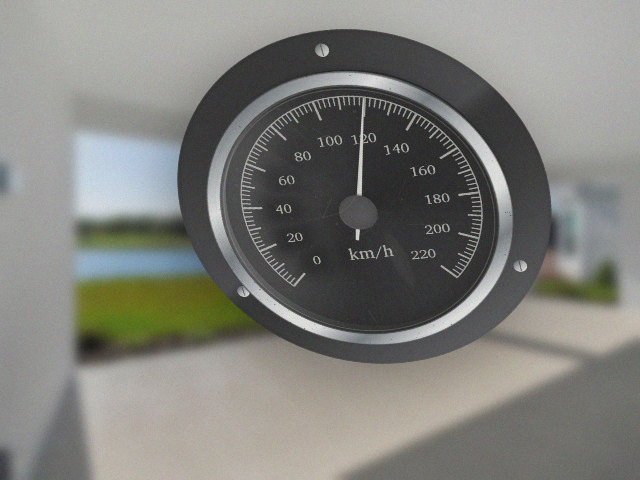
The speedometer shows 120km/h
